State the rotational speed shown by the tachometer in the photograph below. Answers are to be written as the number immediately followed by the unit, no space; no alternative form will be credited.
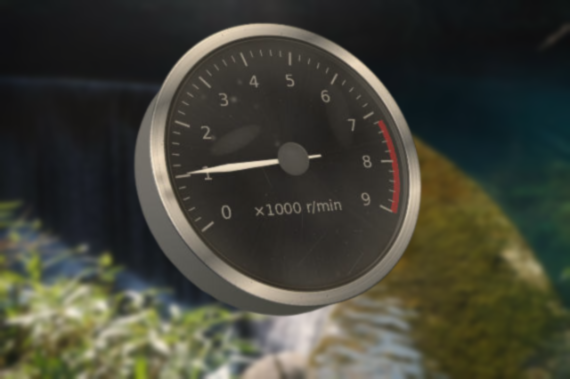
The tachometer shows 1000rpm
